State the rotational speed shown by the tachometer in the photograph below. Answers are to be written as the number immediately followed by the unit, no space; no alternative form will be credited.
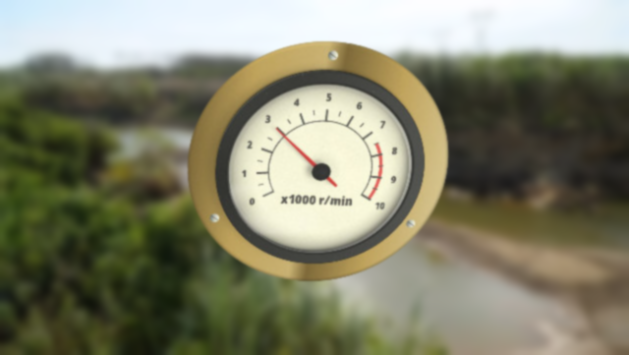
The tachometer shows 3000rpm
